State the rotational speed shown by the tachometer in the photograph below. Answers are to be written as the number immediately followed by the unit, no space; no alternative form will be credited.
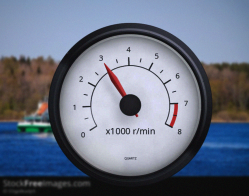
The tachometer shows 3000rpm
